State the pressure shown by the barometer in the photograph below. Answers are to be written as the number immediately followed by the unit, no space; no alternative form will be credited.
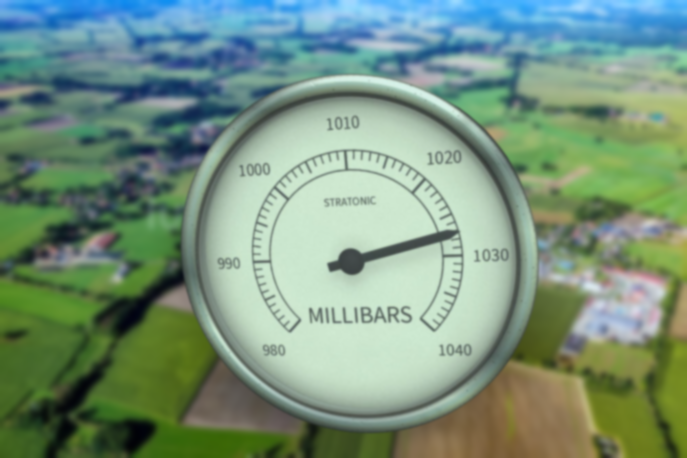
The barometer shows 1027mbar
